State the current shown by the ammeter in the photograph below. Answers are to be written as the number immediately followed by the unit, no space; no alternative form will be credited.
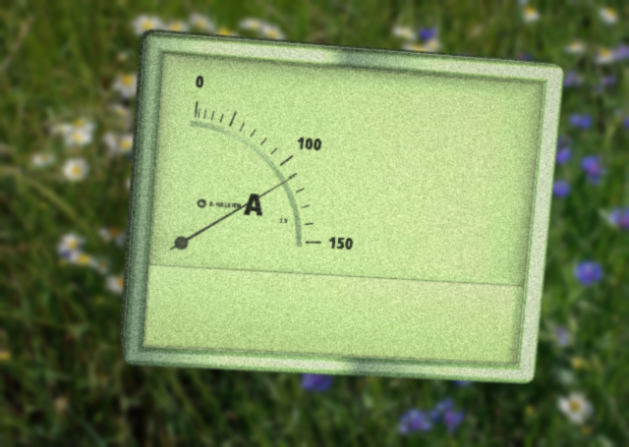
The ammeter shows 110A
